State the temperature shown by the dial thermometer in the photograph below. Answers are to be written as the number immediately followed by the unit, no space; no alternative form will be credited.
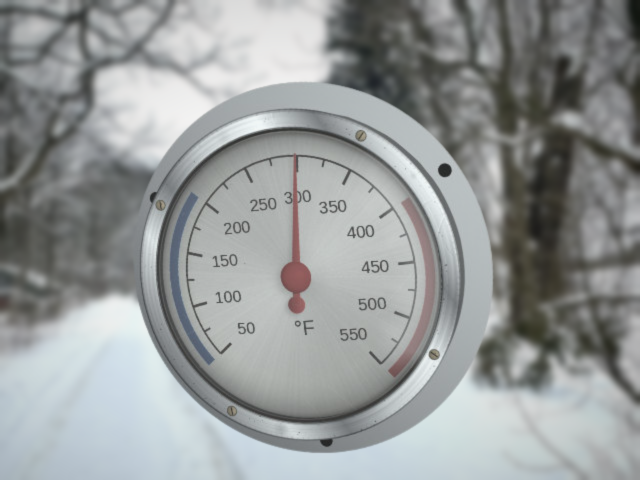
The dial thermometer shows 300°F
